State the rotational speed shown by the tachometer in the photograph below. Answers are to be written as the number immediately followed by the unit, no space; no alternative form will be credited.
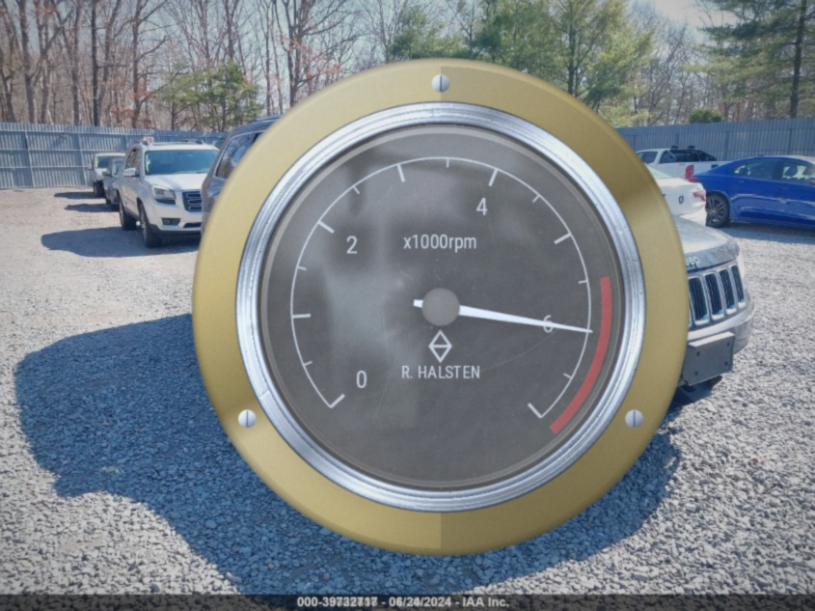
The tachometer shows 6000rpm
